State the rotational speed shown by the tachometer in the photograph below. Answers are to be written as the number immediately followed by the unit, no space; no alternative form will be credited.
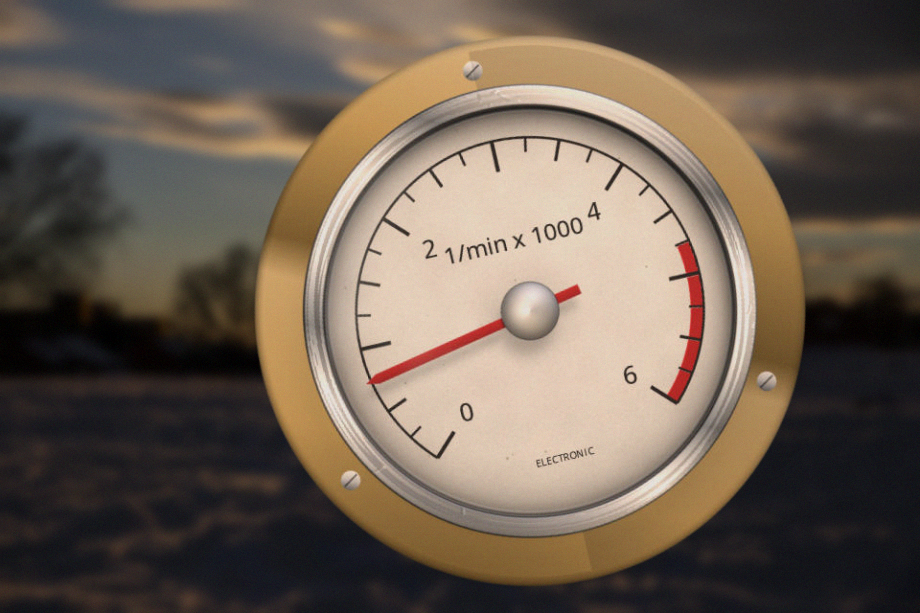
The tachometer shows 750rpm
